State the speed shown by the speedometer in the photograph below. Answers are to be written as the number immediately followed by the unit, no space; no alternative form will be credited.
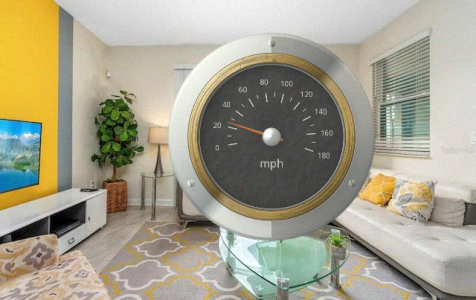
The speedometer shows 25mph
